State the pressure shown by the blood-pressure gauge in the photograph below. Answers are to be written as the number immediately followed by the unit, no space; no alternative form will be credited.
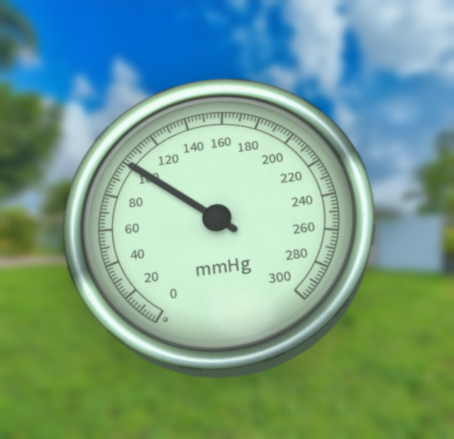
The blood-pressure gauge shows 100mmHg
